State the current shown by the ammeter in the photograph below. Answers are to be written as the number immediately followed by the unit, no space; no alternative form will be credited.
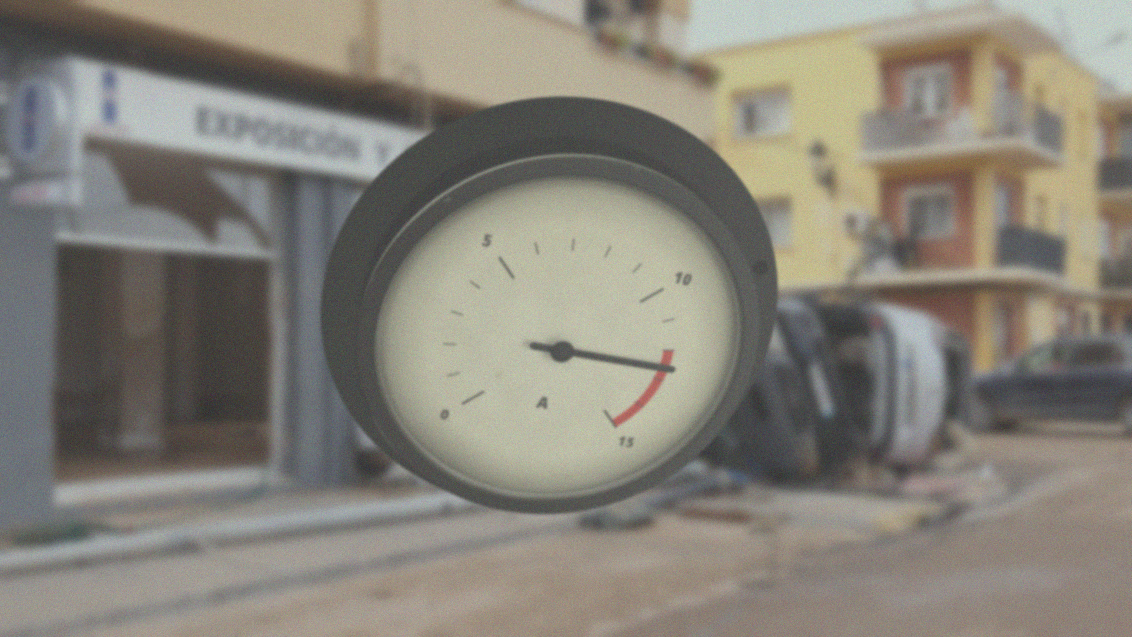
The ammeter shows 12.5A
